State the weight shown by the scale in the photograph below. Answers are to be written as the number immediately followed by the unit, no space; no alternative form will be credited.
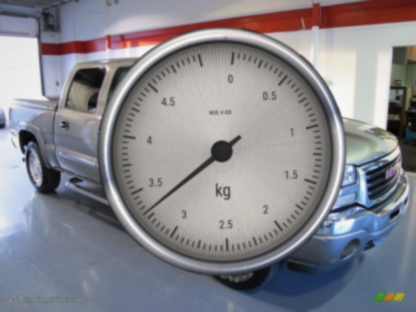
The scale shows 3.3kg
